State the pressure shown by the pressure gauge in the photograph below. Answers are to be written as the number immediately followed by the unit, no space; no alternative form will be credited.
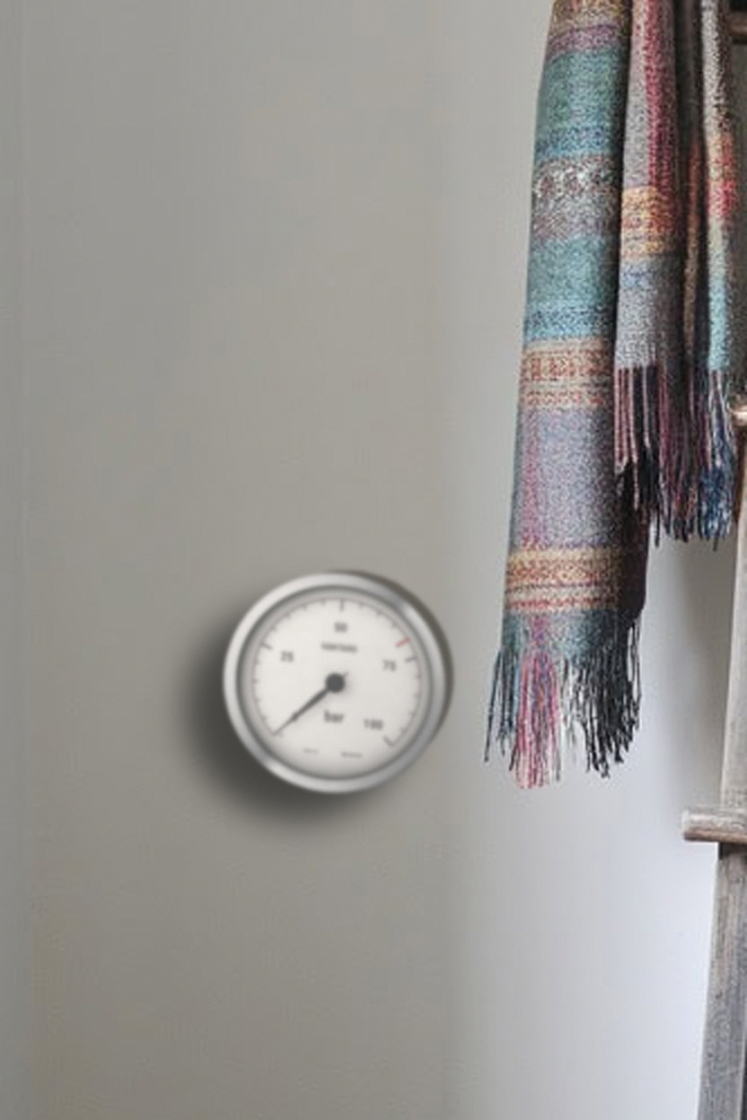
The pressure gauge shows 0bar
